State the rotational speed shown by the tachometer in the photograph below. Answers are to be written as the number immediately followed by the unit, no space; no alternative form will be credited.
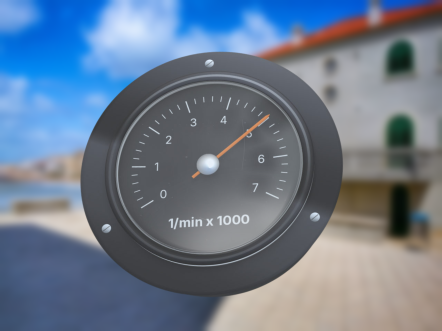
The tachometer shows 5000rpm
